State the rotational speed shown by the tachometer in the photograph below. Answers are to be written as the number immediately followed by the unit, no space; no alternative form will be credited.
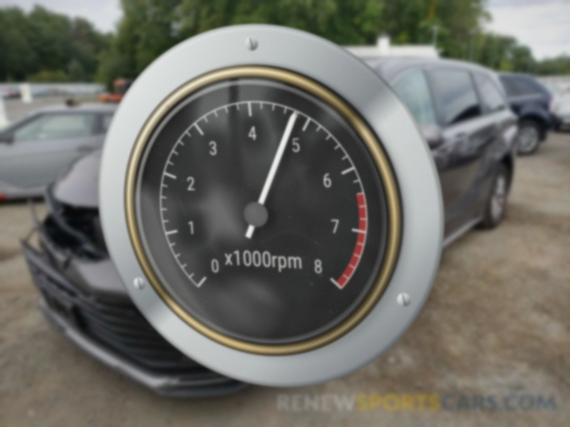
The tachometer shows 4800rpm
